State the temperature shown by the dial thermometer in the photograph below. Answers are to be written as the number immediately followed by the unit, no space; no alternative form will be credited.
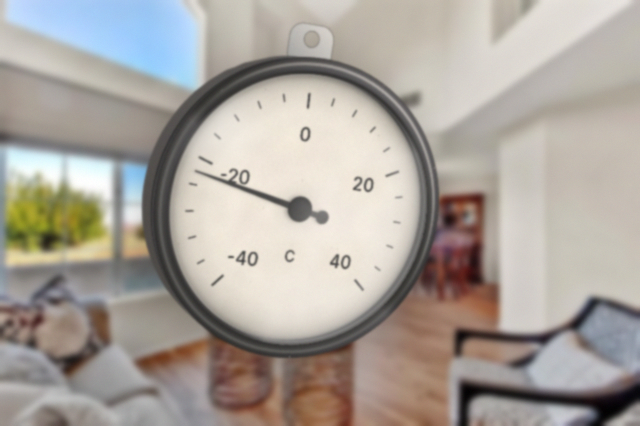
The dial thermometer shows -22°C
